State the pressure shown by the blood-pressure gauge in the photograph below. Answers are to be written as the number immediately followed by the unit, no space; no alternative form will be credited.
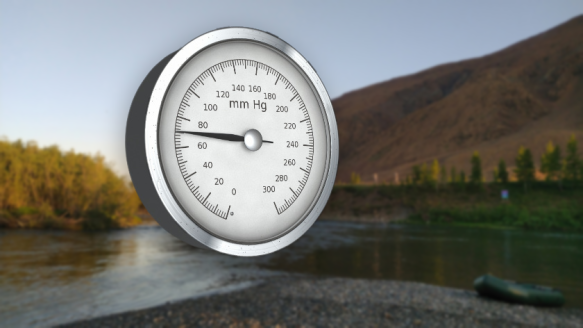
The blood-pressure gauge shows 70mmHg
